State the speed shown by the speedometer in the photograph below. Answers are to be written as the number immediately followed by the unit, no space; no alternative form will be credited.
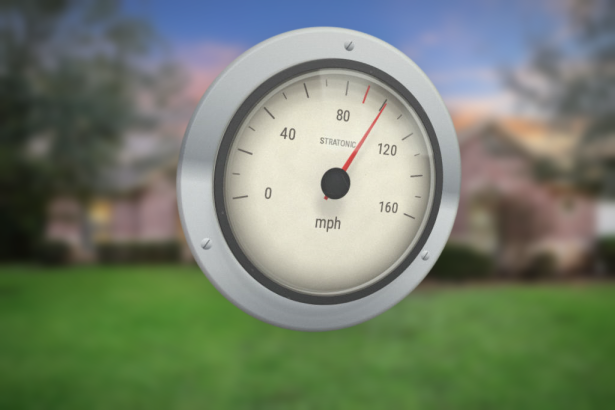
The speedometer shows 100mph
